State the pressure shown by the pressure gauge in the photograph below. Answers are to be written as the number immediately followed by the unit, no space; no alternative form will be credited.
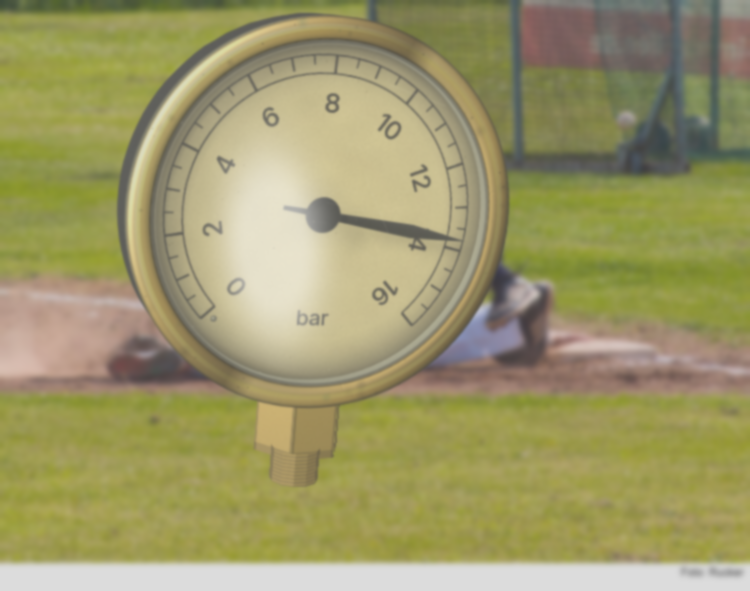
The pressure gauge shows 13.75bar
